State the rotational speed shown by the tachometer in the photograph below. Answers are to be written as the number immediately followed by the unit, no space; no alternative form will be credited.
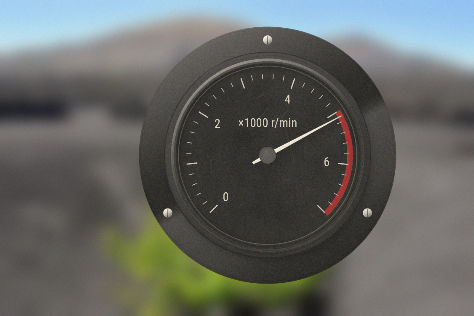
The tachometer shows 5100rpm
